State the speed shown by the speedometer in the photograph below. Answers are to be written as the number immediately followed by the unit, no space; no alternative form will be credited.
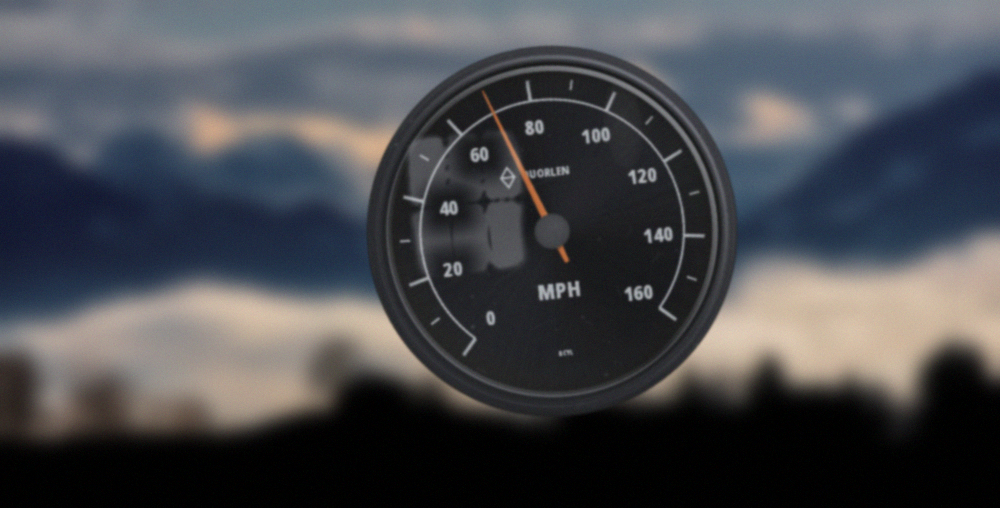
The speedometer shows 70mph
